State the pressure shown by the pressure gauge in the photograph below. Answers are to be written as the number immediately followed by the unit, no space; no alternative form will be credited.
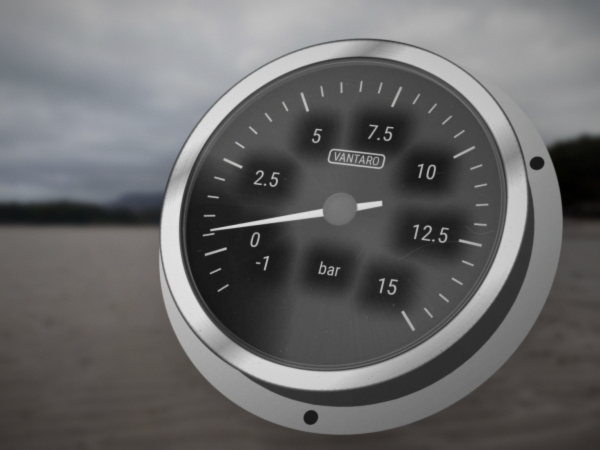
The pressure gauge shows 0.5bar
